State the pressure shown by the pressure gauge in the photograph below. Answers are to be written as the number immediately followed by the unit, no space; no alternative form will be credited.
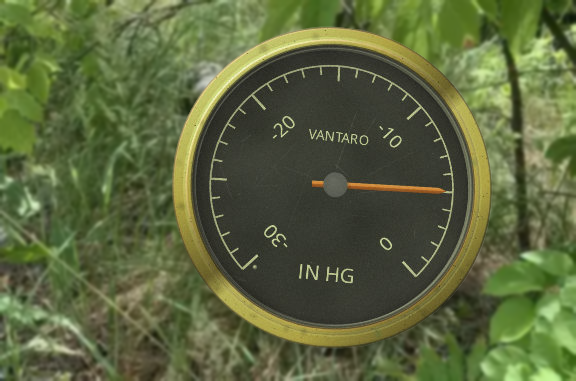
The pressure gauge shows -5inHg
